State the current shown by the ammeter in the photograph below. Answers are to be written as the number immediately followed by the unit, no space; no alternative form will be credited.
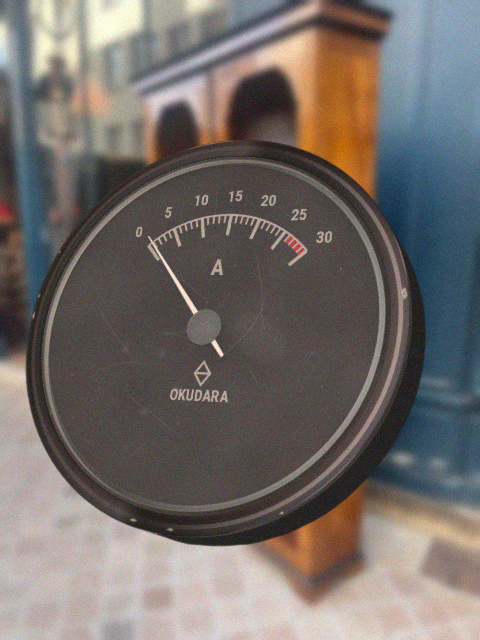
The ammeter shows 1A
